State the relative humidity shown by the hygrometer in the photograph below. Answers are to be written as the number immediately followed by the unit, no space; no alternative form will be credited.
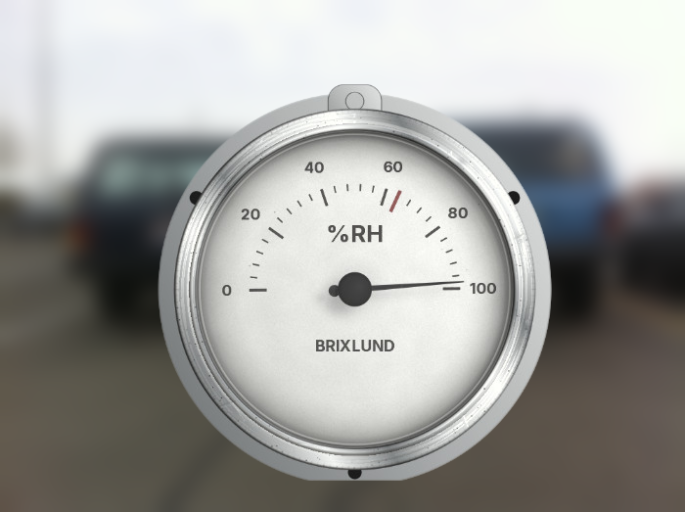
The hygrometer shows 98%
